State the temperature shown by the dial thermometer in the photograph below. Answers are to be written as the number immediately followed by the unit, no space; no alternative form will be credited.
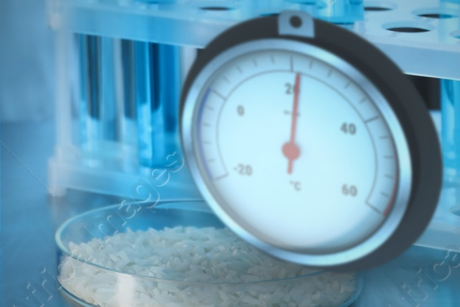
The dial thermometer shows 22°C
